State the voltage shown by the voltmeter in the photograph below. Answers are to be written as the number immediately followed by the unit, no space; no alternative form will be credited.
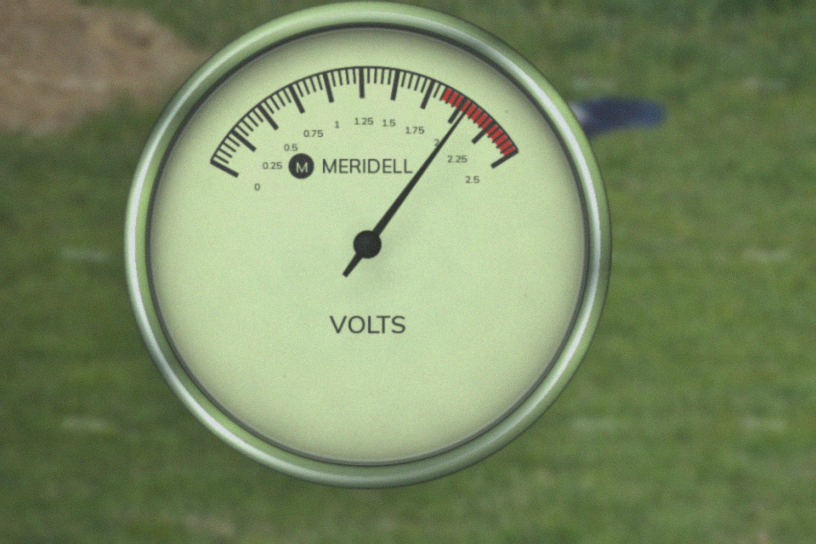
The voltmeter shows 2.05V
